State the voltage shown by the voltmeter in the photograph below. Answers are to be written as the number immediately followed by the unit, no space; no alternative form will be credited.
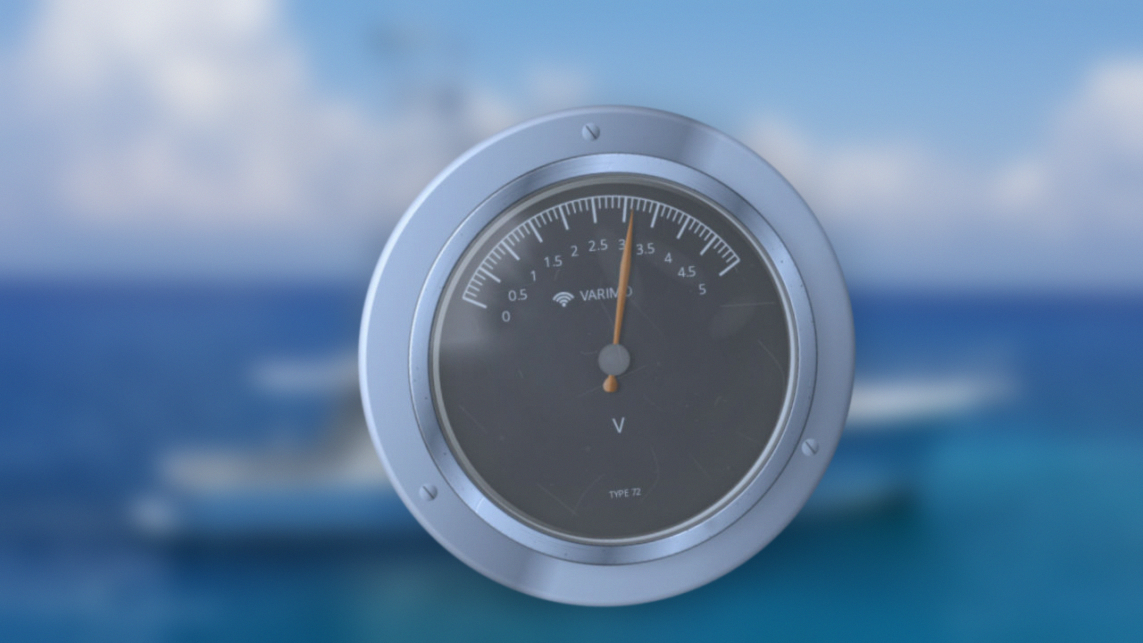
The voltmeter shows 3.1V
